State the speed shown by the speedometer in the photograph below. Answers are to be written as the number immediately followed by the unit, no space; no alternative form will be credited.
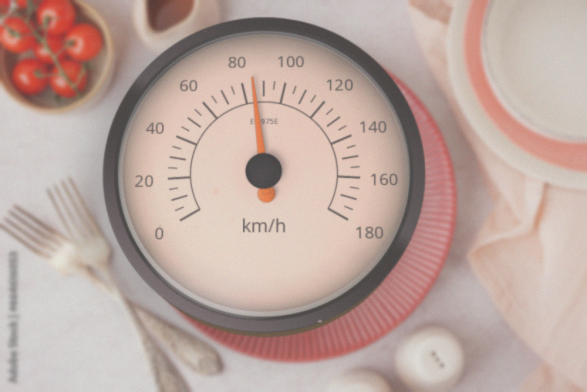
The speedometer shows 85km/h
